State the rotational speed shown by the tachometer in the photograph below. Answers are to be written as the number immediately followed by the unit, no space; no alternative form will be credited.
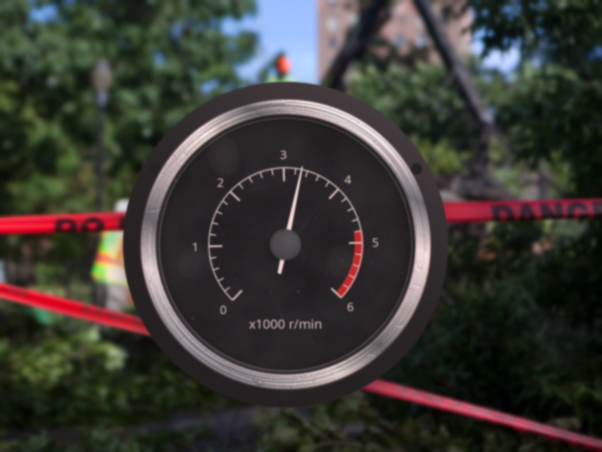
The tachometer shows 3300rpm
